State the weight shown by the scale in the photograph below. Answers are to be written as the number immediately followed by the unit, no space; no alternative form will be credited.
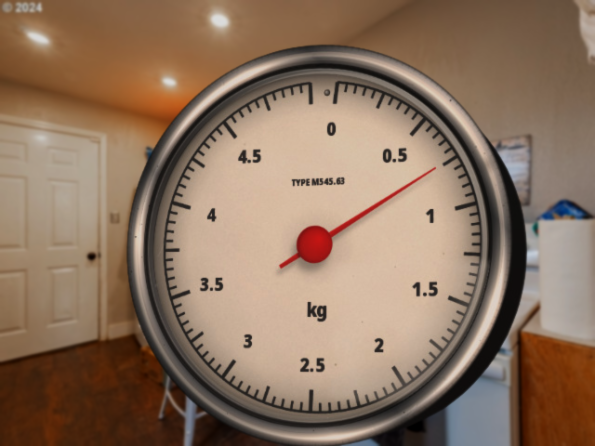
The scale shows 0.75kg
